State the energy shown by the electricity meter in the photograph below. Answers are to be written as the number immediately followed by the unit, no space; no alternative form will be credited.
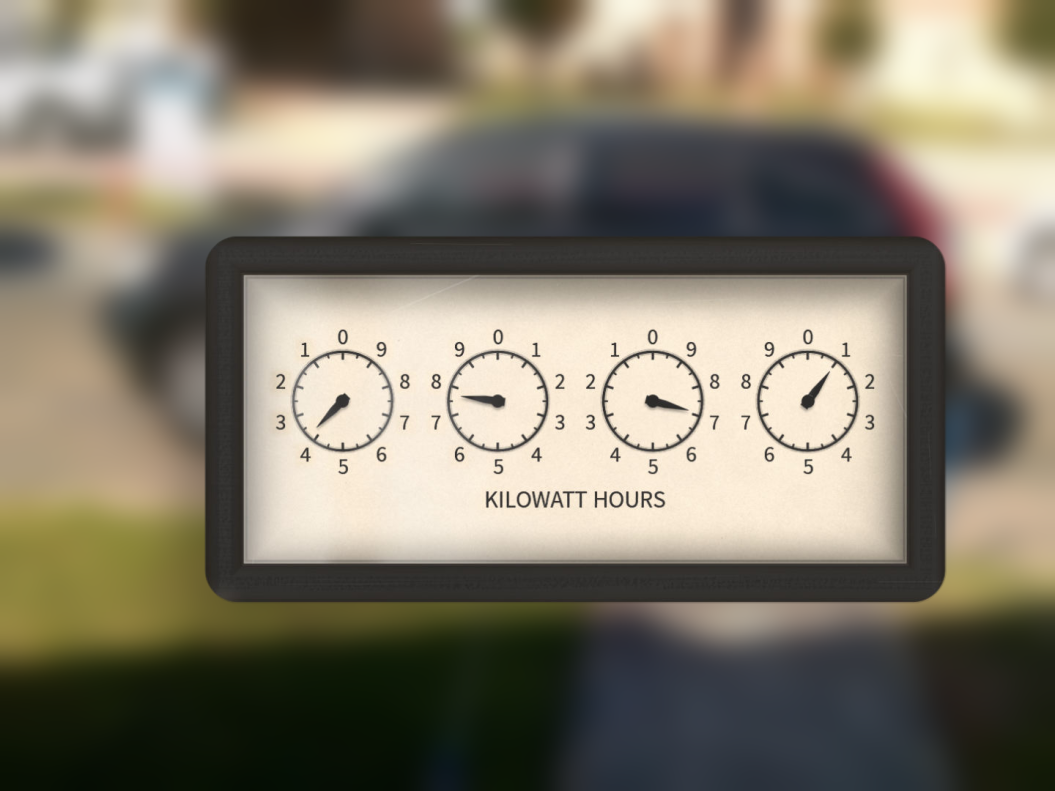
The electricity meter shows 3771kWh
